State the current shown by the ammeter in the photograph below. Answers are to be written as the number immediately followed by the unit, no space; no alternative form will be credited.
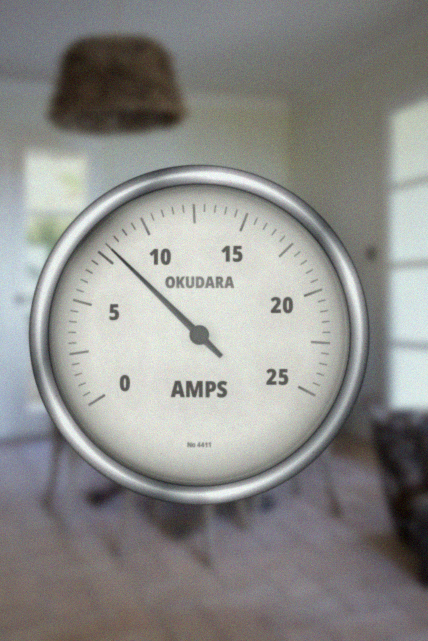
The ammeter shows 8A
